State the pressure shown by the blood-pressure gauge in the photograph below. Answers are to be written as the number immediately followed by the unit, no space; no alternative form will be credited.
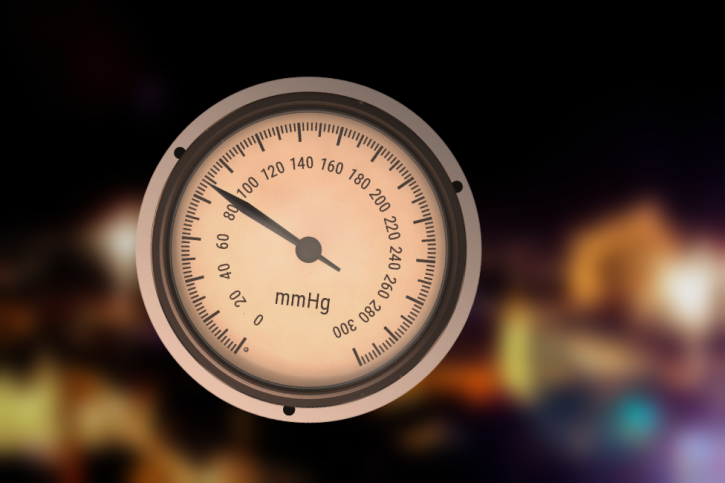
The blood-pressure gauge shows 88mmHg
